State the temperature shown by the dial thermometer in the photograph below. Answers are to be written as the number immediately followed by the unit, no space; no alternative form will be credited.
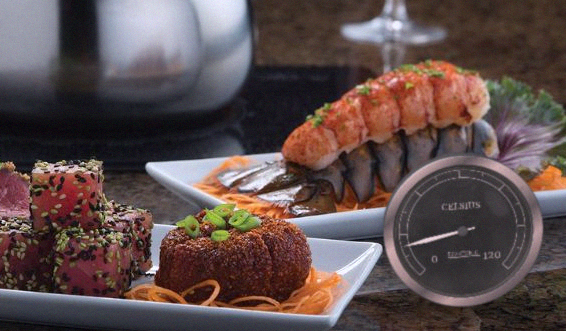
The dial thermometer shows 15°C
